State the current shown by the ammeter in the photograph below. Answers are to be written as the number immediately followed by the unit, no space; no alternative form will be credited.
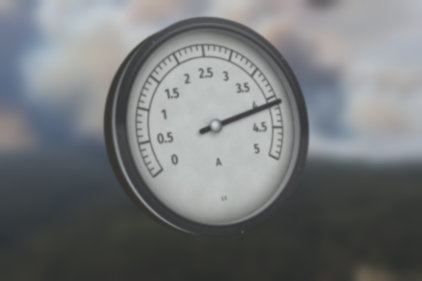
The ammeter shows 4.1A
